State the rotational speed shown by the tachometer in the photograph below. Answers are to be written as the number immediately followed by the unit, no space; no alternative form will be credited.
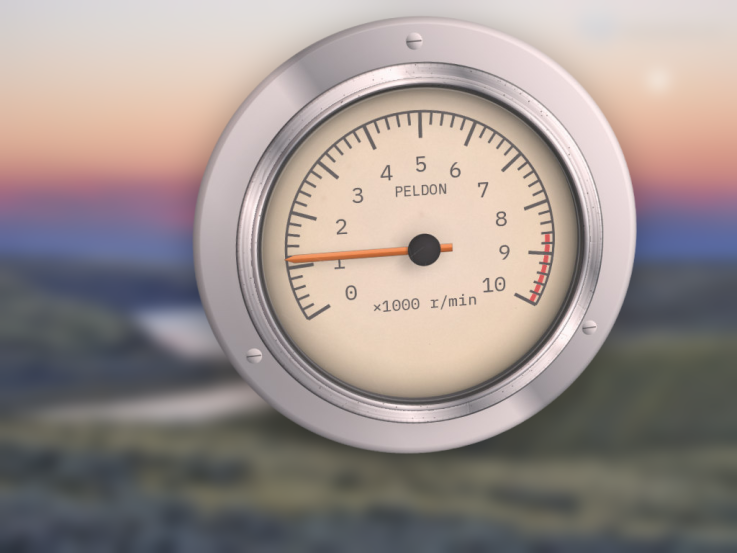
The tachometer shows 1200rpm
